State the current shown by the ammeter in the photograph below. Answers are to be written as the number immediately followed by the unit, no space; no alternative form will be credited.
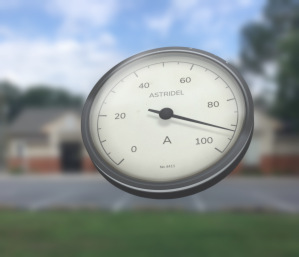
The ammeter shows 92.5A
